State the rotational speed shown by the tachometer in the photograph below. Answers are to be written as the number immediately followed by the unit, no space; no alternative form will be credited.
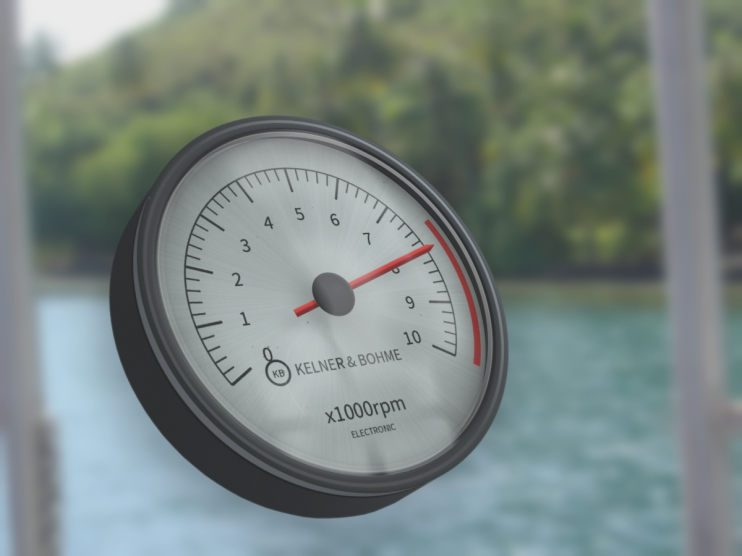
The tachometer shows 8000rpm
